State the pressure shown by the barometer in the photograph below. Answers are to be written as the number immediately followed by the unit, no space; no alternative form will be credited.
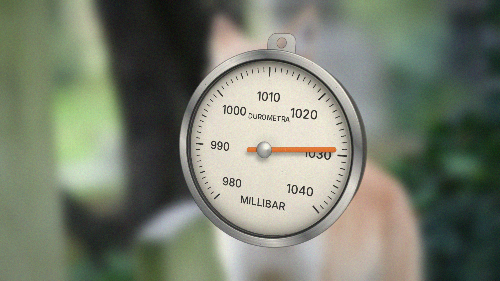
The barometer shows 1029mbar
